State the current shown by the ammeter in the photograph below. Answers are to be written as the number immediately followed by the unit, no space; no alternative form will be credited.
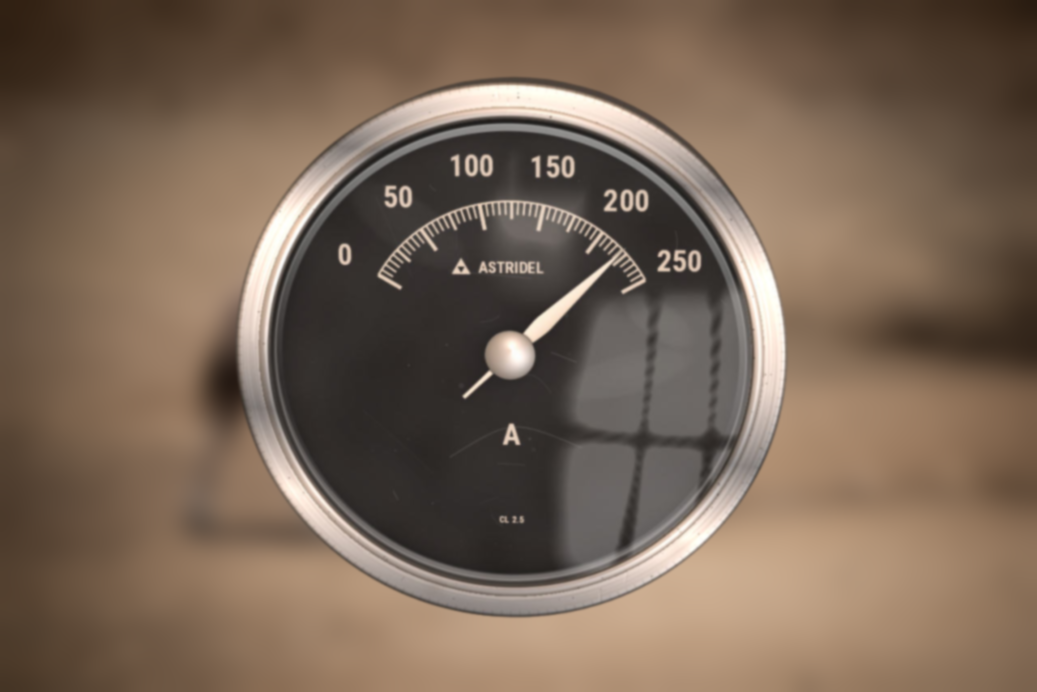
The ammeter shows 220A
